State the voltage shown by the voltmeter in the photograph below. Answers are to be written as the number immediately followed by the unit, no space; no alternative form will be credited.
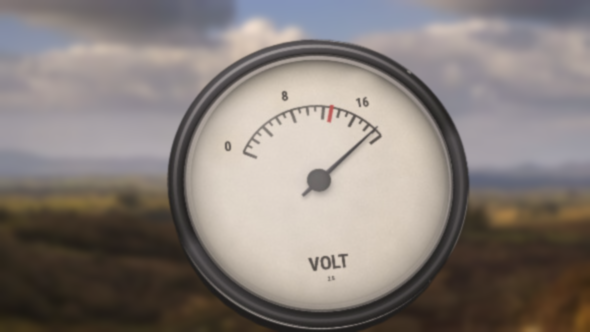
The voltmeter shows 19V
